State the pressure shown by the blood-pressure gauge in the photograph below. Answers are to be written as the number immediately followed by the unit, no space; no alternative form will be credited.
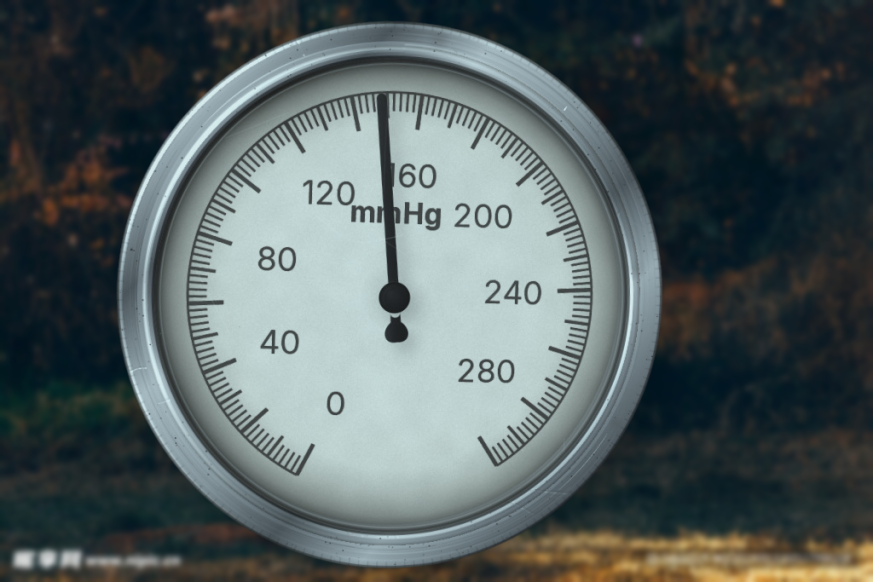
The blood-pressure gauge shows 148mmHg
